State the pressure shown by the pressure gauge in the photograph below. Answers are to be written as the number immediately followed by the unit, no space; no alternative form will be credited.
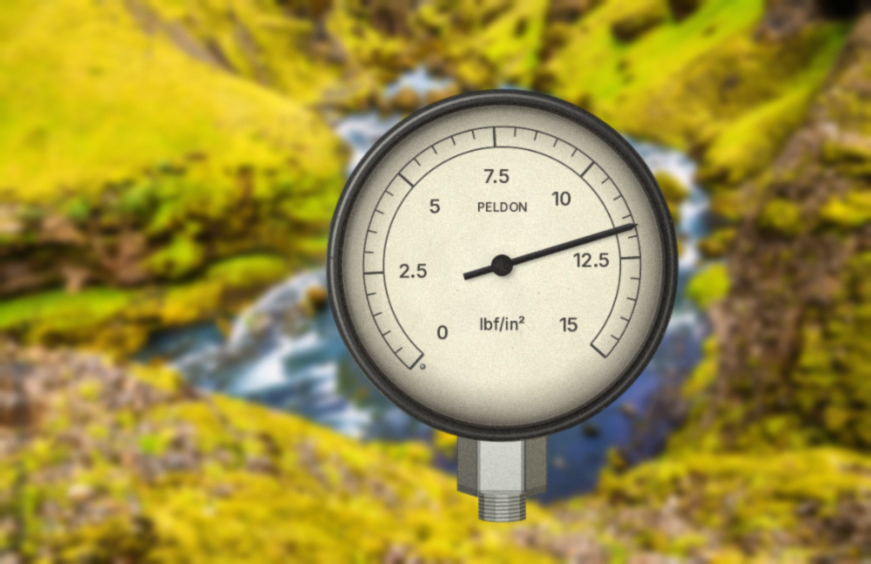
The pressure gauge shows 11.75psi
